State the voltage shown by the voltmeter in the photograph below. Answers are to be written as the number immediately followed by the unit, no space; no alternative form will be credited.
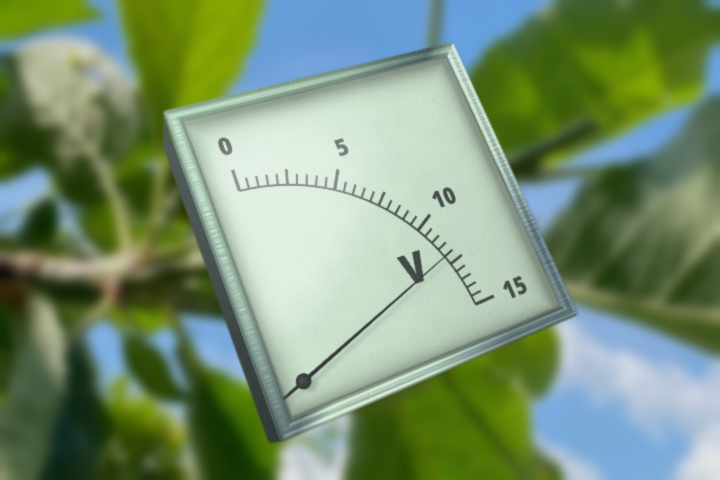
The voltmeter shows 12V
